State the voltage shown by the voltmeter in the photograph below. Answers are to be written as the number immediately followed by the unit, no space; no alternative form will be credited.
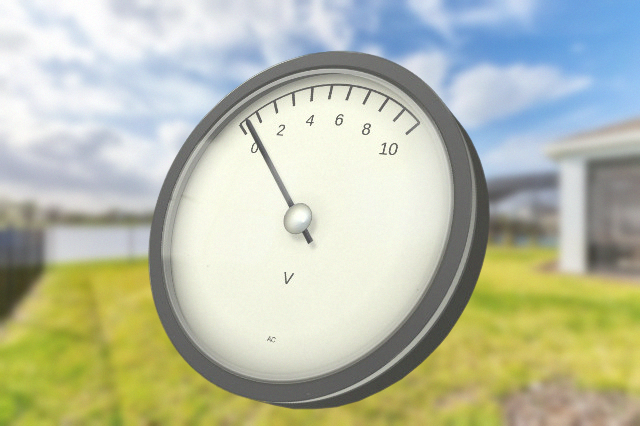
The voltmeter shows 0.5V
